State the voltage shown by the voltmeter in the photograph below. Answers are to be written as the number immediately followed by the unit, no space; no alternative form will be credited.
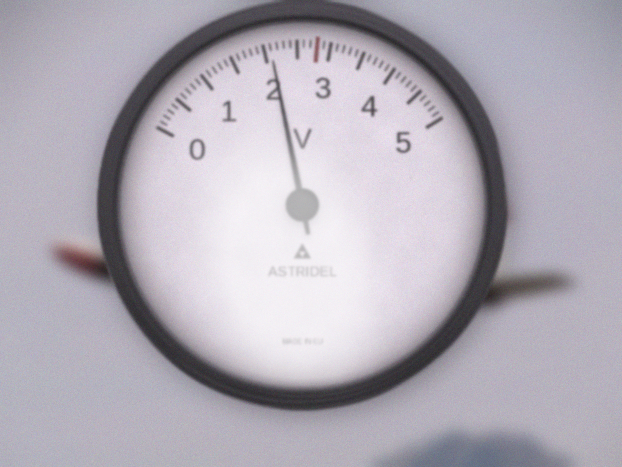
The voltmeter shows 2.1V
